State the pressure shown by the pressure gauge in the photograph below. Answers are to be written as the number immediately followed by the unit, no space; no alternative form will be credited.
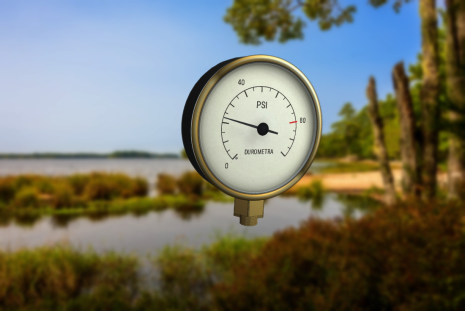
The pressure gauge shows 22.5psi
